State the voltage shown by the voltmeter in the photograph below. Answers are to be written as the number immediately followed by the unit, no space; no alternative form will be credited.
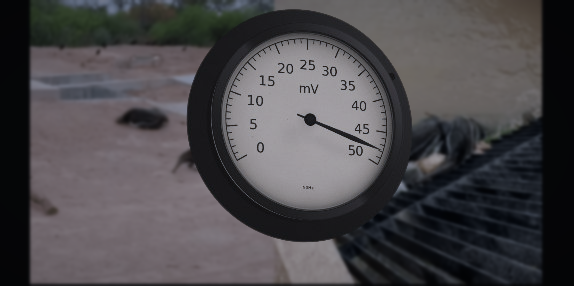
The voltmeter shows 48mV
